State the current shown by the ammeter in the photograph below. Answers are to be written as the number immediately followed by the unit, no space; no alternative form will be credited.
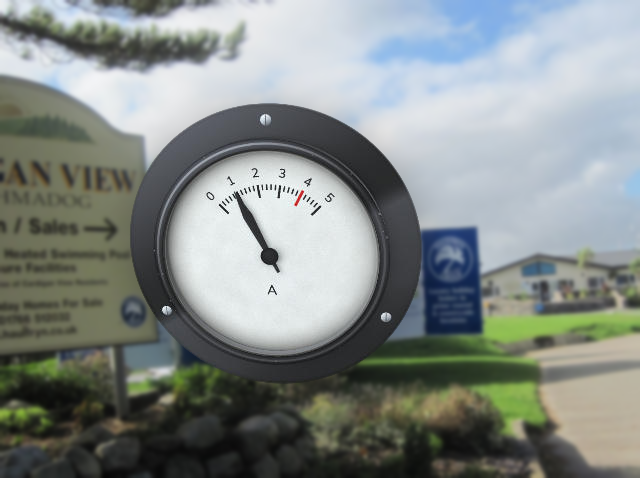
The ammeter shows 1A
